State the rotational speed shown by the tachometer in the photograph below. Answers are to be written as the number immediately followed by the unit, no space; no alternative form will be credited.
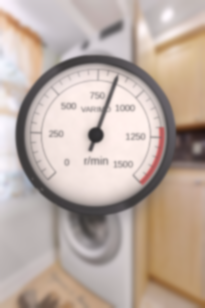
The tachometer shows 850rpm
